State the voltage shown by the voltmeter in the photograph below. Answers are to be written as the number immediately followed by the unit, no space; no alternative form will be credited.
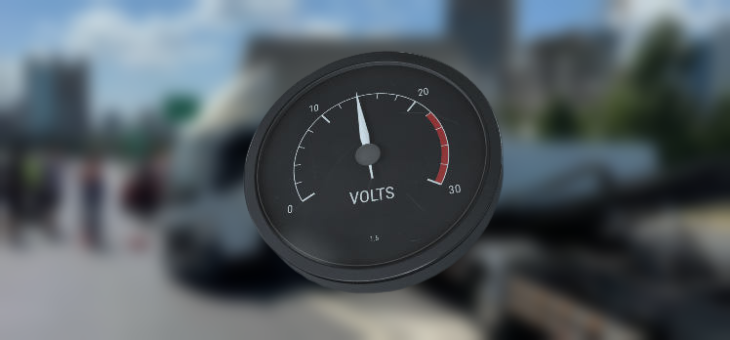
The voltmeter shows 14V
